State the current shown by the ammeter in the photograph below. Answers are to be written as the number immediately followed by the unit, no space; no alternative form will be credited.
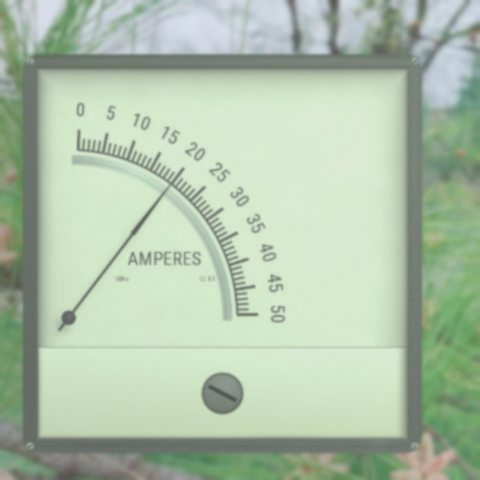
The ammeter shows 20A
